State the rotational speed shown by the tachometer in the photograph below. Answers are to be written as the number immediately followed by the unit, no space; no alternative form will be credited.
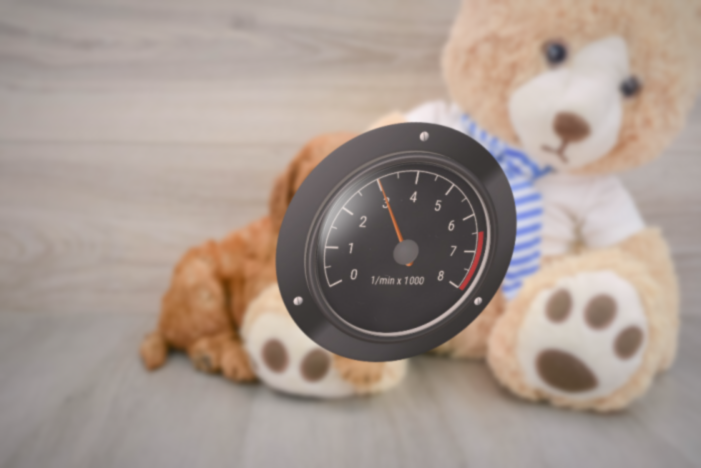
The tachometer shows 3000rpm
